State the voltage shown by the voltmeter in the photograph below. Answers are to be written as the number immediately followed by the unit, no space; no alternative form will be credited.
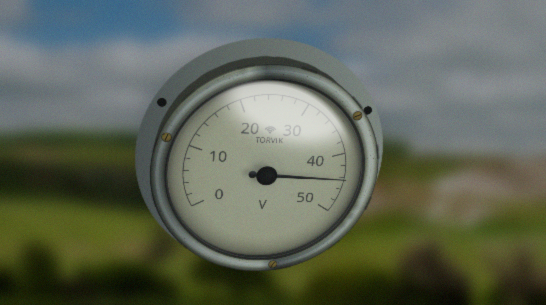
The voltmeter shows 44V
